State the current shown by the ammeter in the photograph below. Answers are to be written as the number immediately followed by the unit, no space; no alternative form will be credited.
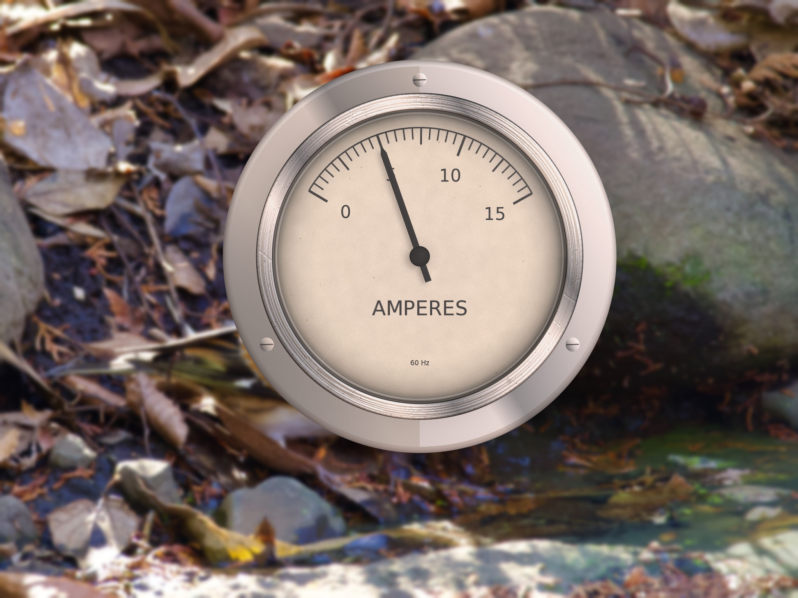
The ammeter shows 5A
